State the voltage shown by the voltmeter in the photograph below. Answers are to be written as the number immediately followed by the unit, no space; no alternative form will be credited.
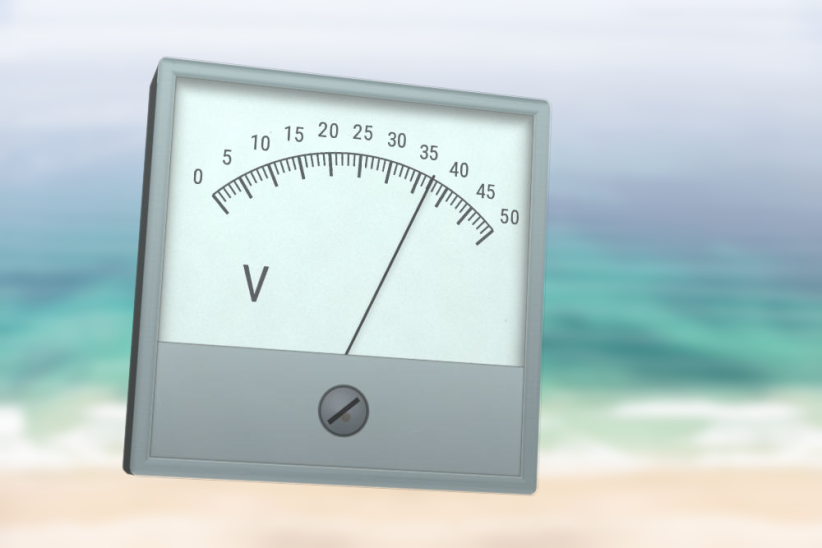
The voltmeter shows 37V
